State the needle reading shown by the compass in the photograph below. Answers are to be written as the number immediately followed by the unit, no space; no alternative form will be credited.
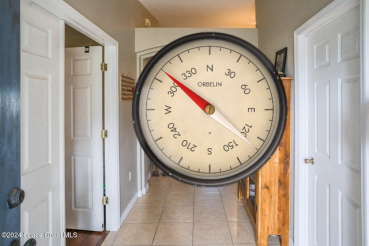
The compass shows 310°
